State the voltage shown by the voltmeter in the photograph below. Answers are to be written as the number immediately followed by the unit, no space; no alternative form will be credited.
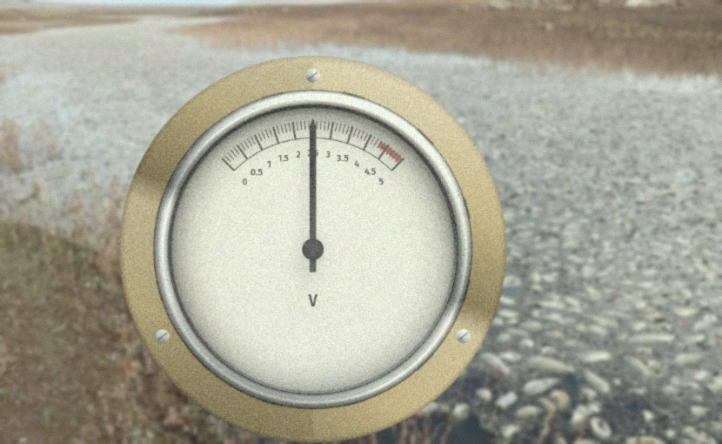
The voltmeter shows 2.5V
